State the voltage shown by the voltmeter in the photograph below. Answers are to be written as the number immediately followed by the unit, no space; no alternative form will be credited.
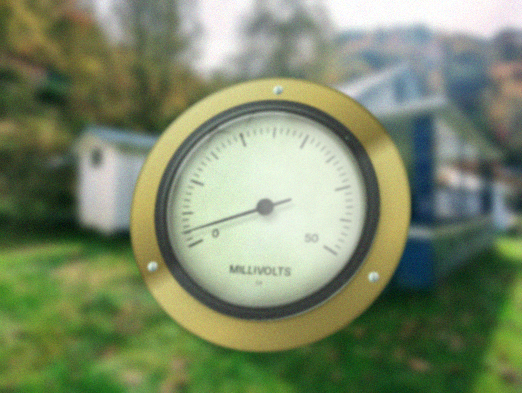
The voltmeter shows 2mV
